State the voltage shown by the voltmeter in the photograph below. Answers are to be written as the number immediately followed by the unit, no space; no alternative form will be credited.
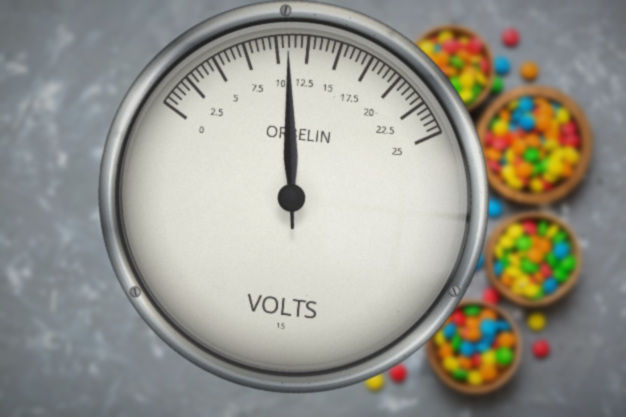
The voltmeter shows 11V
